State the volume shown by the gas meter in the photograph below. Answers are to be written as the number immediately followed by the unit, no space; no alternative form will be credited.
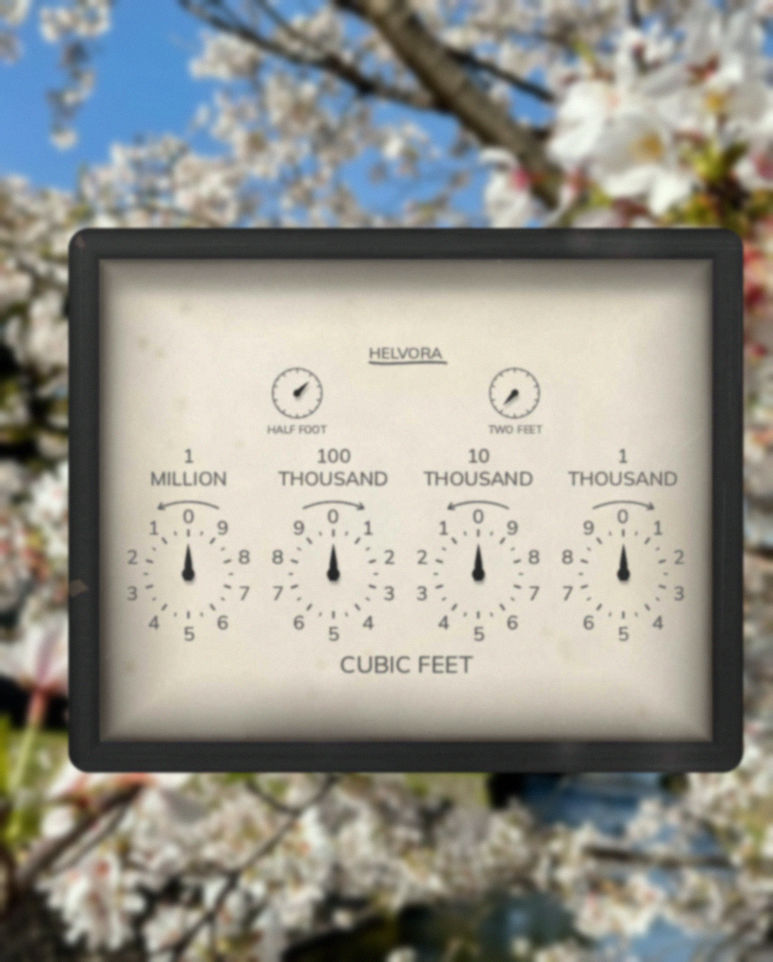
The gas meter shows 0ft³
